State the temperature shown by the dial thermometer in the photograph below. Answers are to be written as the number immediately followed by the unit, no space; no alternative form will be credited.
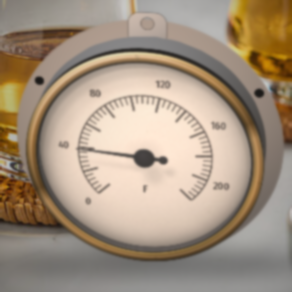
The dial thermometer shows 40°F
